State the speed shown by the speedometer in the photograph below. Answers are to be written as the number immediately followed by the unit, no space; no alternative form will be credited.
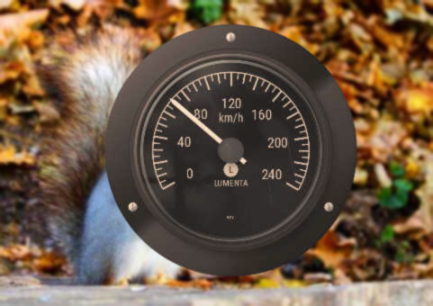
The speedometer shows 70km/h
